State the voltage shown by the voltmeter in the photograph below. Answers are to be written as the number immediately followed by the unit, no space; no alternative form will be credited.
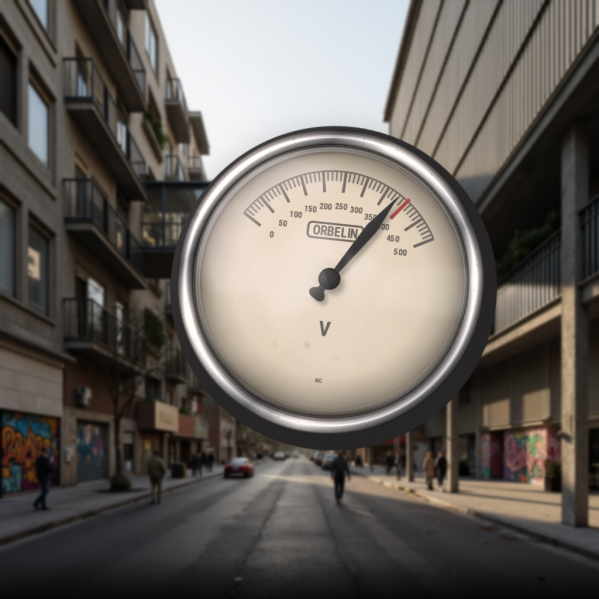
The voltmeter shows 380V
